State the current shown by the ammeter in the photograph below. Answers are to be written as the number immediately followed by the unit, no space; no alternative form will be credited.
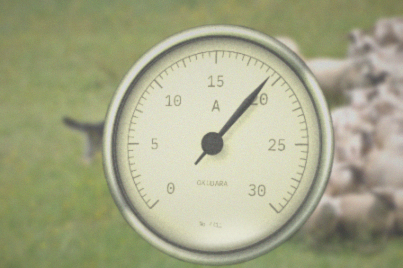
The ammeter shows 19.5A
